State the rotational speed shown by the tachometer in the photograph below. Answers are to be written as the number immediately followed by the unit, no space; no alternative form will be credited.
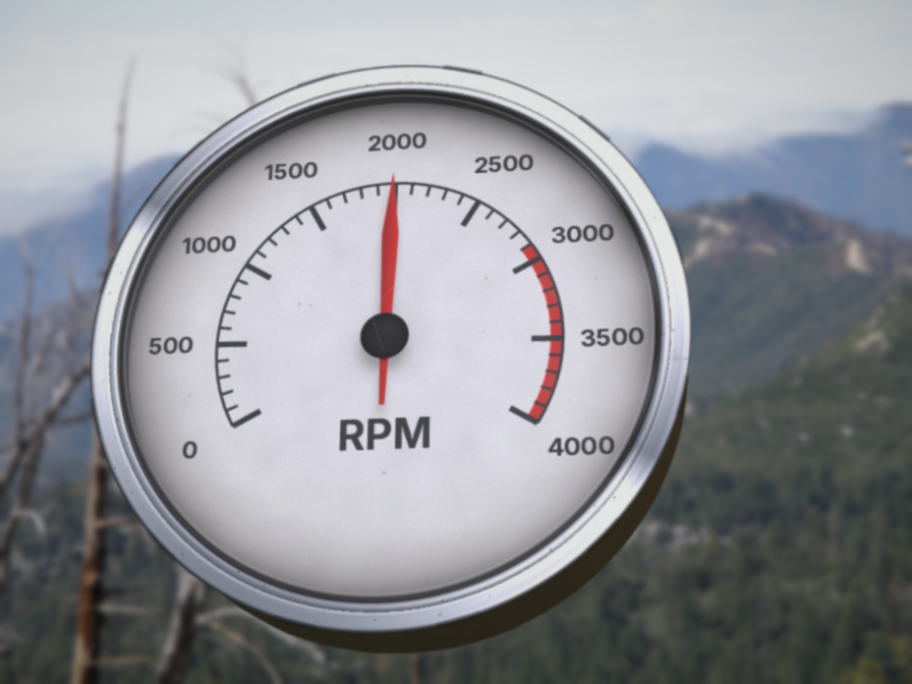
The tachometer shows 2000rpm
